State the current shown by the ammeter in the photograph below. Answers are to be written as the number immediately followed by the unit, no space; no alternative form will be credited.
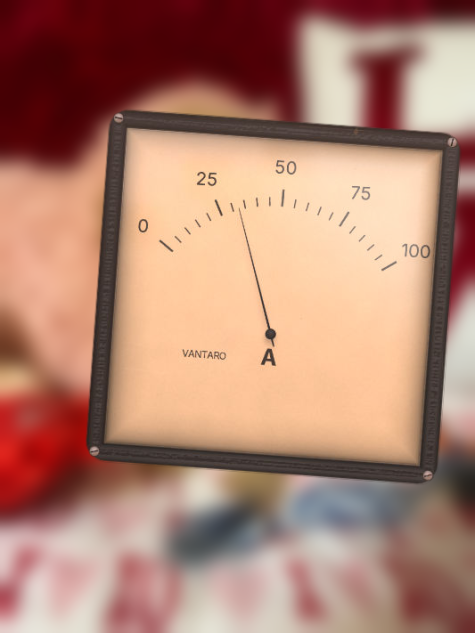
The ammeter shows 32.5A
